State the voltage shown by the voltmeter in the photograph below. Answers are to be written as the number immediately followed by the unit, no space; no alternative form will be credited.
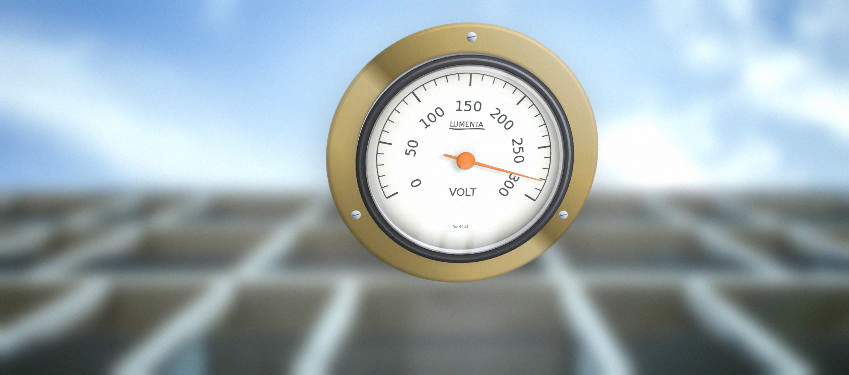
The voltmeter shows 280V
